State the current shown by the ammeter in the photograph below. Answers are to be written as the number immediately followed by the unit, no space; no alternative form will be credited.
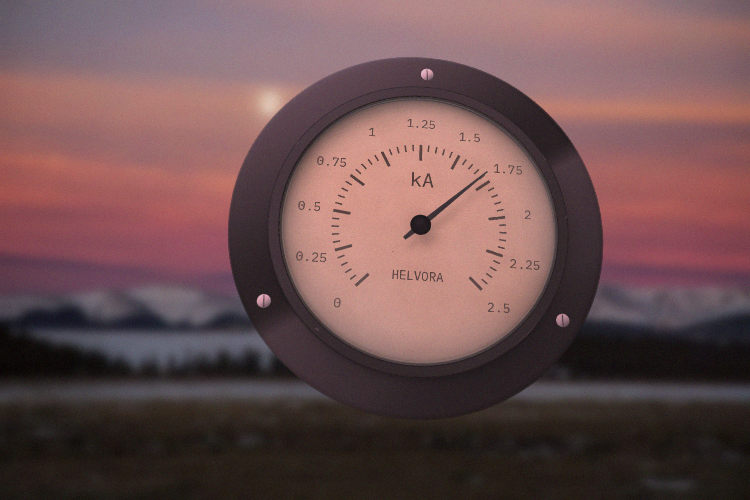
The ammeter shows 1.7kA
